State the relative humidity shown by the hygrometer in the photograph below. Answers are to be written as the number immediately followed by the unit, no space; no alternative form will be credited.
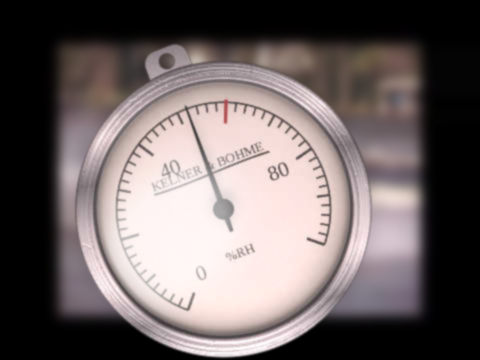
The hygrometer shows 52%
